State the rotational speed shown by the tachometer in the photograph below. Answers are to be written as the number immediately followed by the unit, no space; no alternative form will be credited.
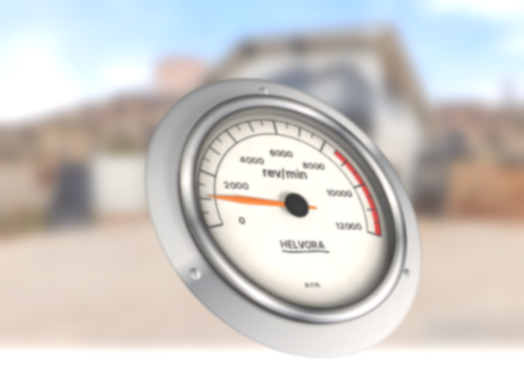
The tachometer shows 1000rpm
